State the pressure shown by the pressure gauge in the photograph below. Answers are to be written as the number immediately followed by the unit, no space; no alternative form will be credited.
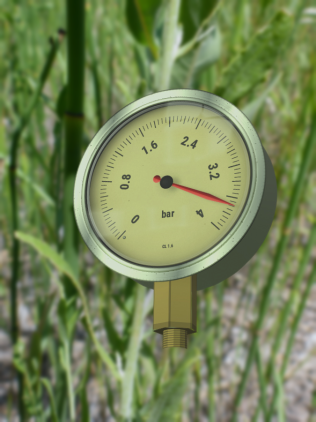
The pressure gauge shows 3.7bar
